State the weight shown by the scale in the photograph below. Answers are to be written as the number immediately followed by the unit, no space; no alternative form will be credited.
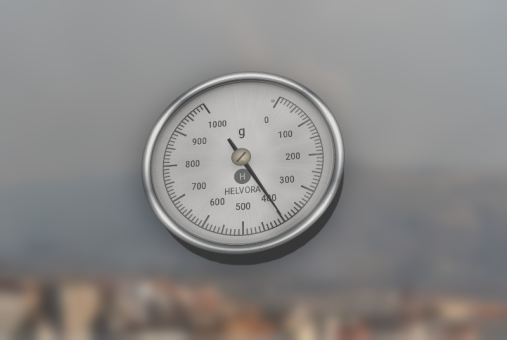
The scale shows 400g
